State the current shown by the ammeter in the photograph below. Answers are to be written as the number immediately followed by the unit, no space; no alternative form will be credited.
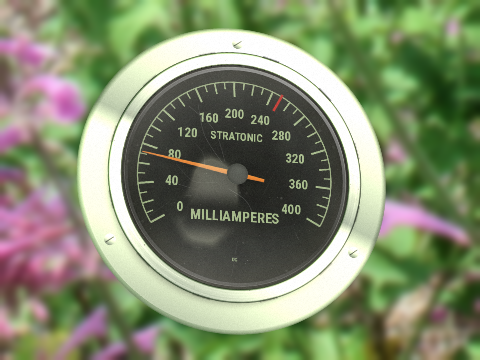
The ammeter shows 70mA
